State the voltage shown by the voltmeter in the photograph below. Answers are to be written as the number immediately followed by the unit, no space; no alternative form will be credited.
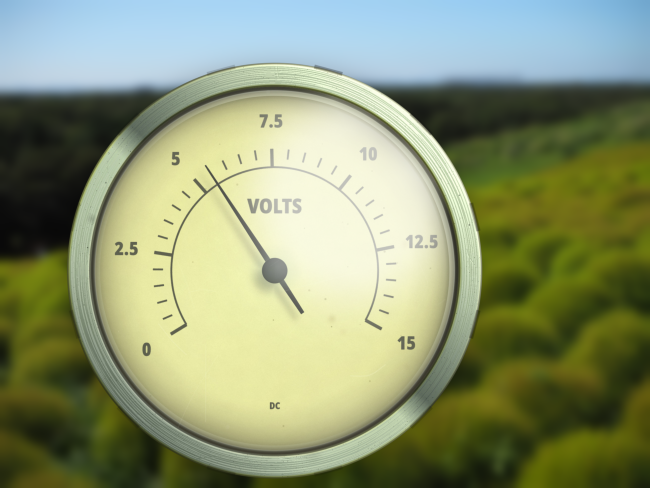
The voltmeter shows 5.5V
